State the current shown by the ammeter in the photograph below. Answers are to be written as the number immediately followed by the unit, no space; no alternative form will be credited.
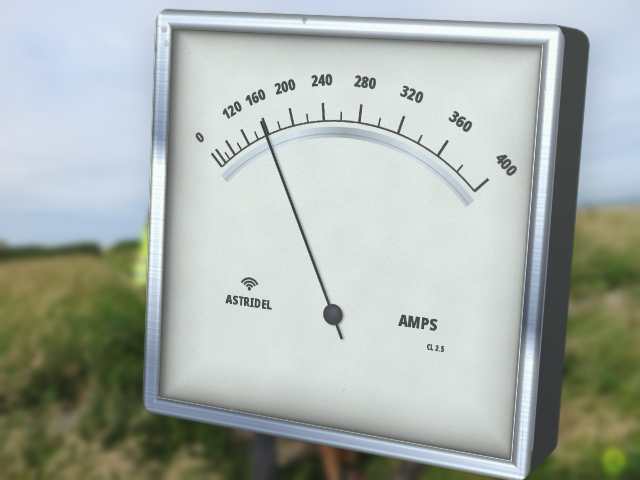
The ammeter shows 160A
